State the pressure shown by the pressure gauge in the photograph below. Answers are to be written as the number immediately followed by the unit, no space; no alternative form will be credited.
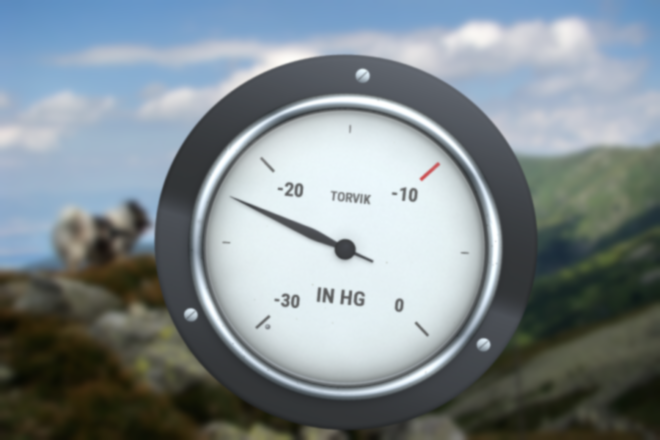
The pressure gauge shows -22.5inHg
